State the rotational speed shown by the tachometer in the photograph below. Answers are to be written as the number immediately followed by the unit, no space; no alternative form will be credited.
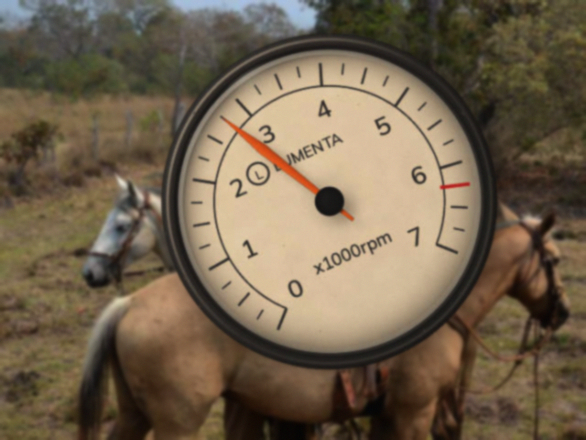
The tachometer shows 2750rpm
